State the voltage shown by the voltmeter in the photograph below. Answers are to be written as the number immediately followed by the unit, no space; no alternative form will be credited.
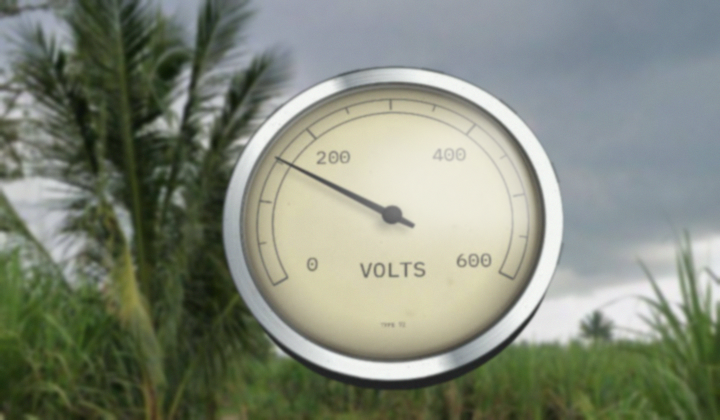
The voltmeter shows 150V
